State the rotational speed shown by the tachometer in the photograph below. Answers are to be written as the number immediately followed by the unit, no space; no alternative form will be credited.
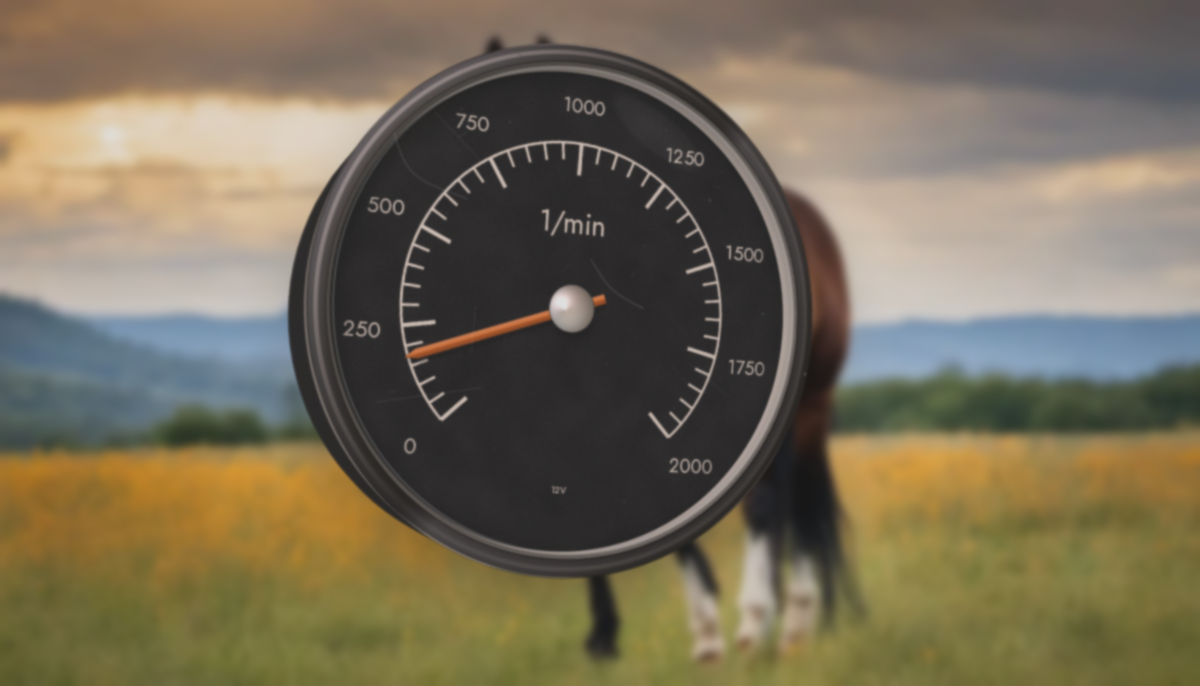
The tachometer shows 175rpm
